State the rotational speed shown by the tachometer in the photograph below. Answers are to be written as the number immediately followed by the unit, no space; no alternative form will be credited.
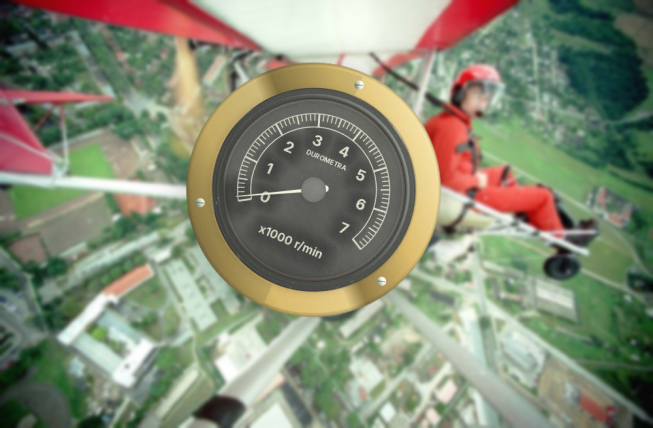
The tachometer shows 100rpm
